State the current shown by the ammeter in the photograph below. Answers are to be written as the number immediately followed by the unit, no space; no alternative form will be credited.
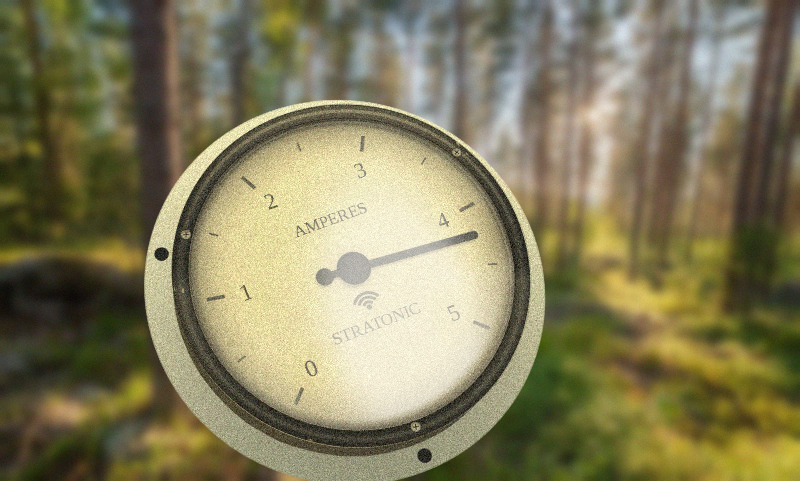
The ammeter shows 4.25A
